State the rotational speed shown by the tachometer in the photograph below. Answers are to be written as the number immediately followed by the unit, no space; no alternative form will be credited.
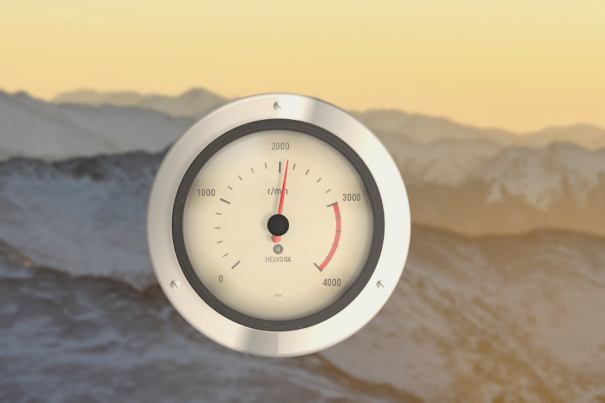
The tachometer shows 2100rpm
